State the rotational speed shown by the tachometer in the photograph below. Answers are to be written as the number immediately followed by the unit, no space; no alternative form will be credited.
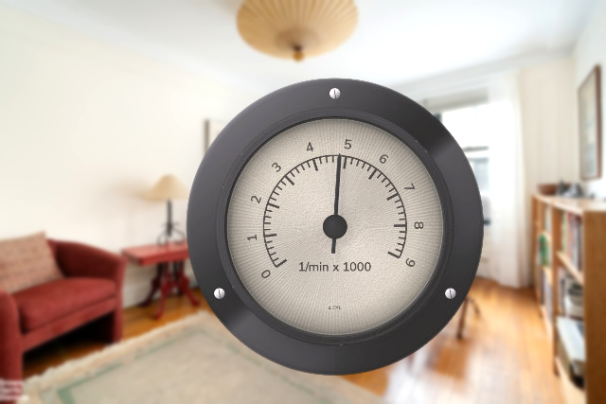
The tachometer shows 4800rpm
